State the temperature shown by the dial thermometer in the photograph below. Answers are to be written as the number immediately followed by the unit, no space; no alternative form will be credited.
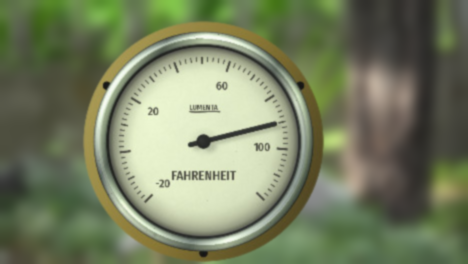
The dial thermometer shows 90°F
